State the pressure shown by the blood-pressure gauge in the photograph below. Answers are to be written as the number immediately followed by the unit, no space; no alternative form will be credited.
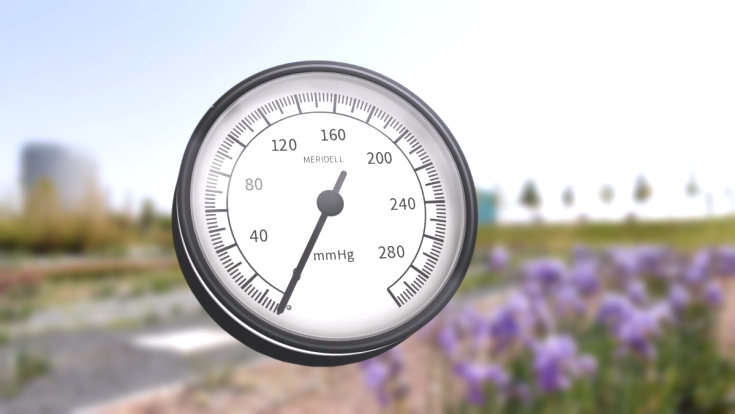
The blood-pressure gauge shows 0mmHg
